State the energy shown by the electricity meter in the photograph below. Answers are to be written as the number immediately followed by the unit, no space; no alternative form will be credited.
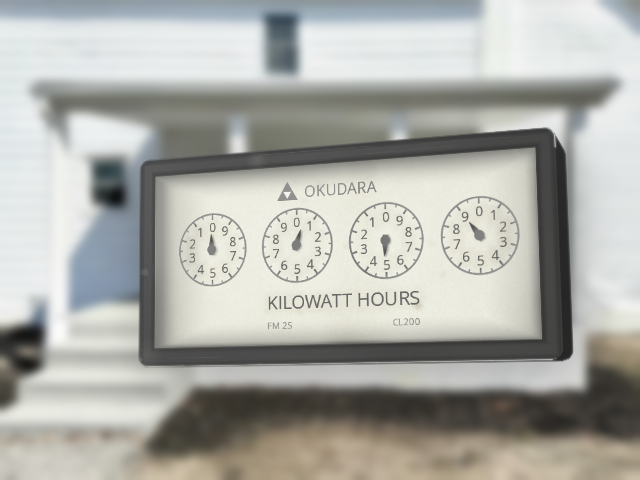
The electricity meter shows 49kWh
